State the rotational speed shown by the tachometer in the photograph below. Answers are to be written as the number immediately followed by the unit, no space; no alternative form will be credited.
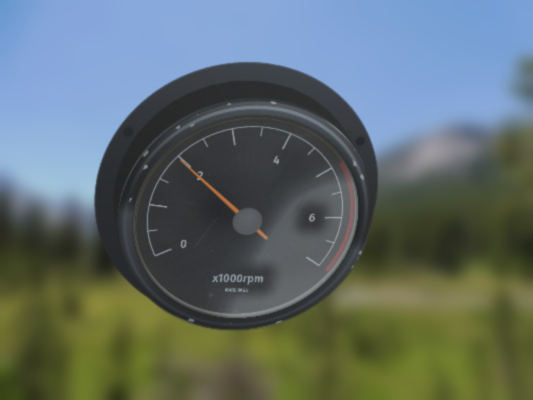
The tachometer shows 2000rpm
